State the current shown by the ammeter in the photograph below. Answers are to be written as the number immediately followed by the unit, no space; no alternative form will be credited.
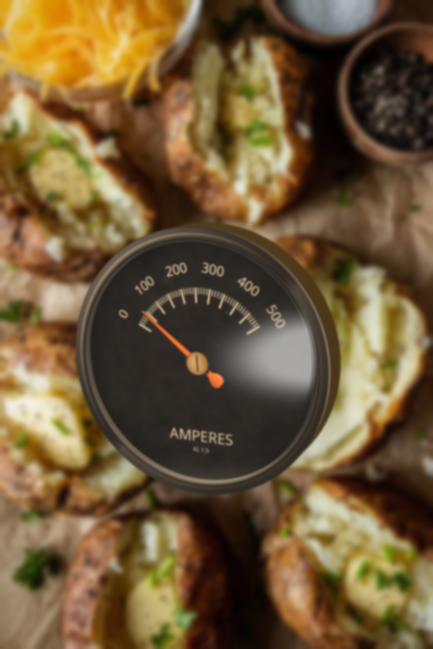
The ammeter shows 50A
